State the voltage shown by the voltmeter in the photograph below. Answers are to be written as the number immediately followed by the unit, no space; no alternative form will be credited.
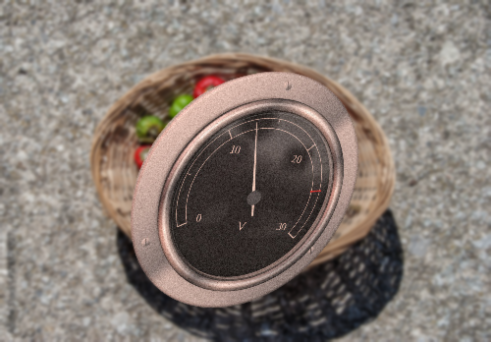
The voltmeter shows 12.5V
